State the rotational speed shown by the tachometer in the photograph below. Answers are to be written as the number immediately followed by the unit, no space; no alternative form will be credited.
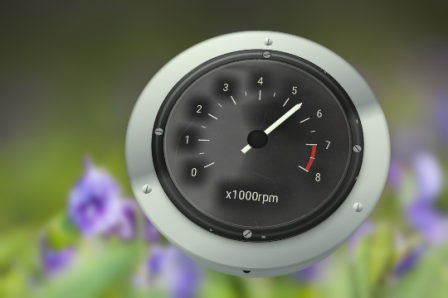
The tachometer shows 5500rpm
